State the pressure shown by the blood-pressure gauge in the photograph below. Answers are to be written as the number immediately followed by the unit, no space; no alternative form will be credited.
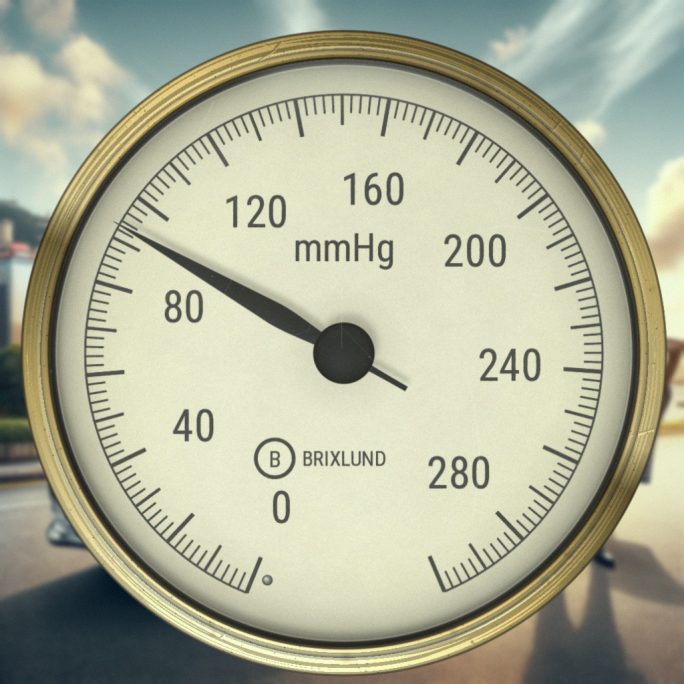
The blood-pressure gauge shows 93mmHg
